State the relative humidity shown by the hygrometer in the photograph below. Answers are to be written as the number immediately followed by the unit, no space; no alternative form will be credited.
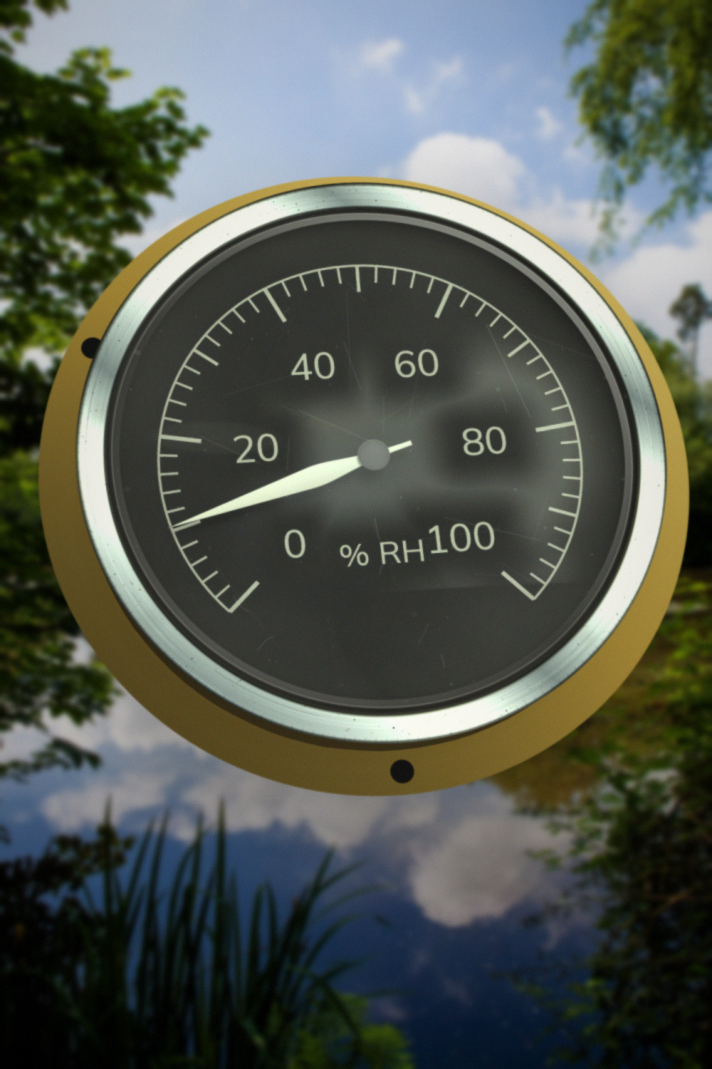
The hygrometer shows 10%
